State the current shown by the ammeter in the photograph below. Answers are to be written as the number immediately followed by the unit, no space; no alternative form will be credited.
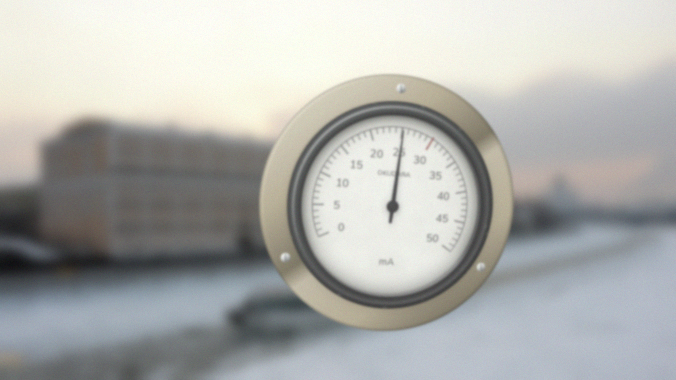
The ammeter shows 25mA
